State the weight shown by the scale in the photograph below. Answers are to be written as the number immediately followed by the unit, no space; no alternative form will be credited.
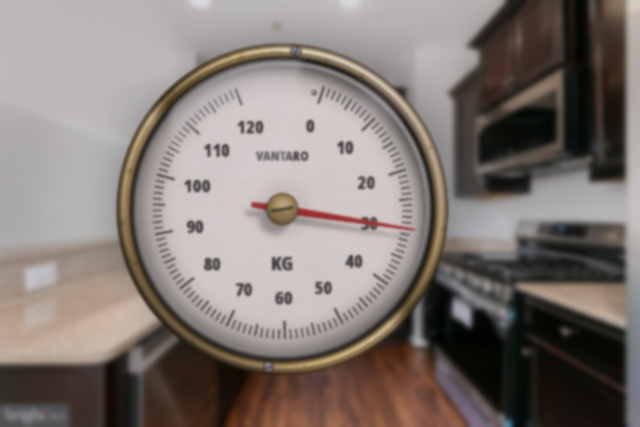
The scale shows 30kg
